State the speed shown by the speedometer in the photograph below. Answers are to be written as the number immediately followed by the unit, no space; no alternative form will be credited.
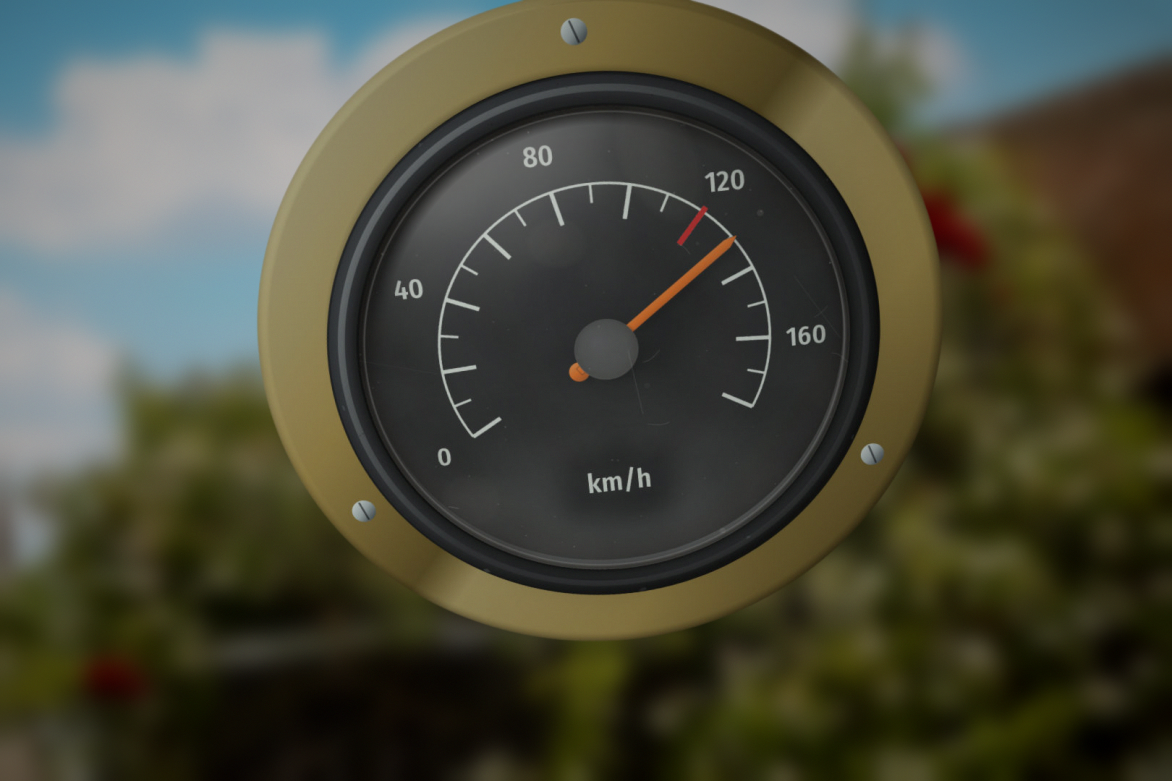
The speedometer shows 130km/h
